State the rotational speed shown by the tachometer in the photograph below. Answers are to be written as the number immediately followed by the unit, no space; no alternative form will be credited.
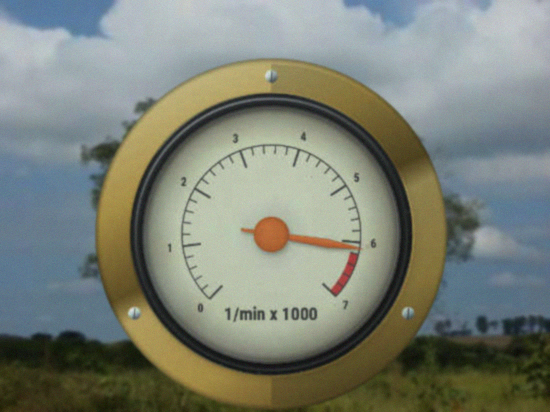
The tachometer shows 6100rpm
